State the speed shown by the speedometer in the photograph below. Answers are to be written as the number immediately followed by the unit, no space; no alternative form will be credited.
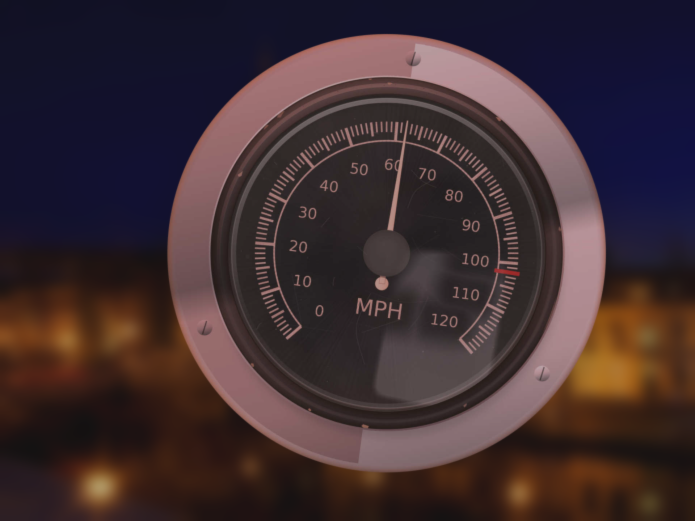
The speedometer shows 62mph
